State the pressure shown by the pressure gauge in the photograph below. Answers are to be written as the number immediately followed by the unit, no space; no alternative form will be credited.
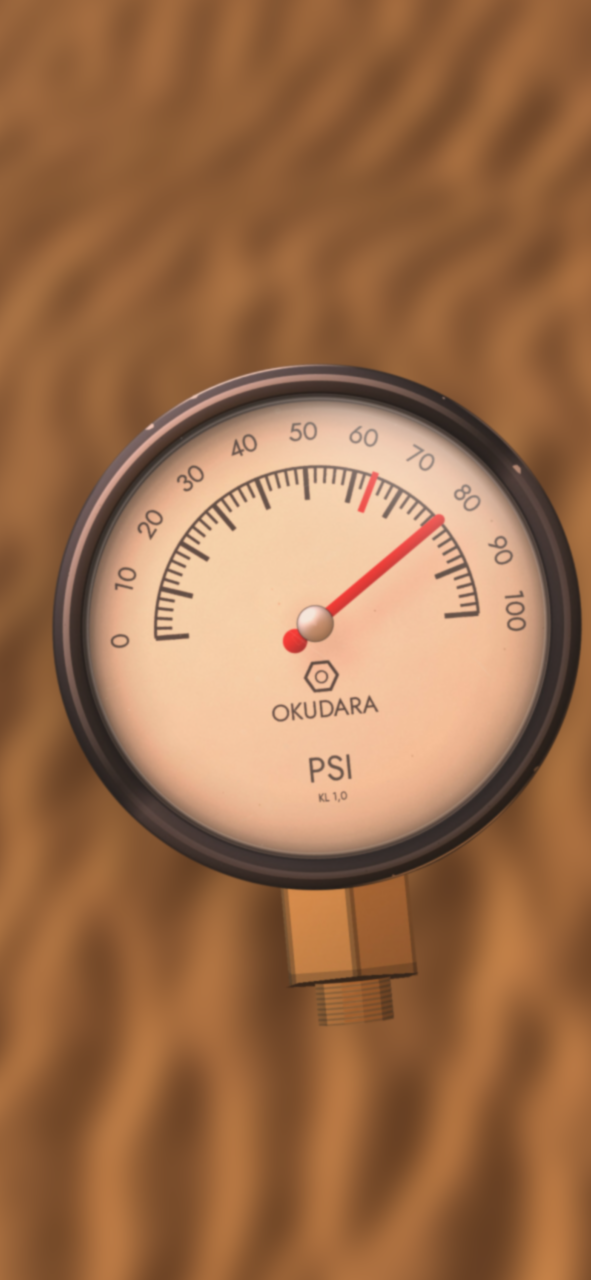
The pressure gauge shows 80psi
